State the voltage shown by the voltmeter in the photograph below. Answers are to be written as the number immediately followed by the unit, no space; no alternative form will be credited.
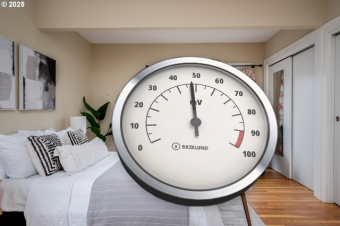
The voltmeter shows 47.5mV
